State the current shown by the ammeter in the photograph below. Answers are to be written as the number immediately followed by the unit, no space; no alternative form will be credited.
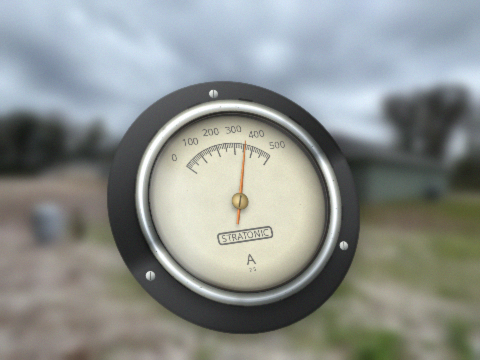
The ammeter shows 350A
